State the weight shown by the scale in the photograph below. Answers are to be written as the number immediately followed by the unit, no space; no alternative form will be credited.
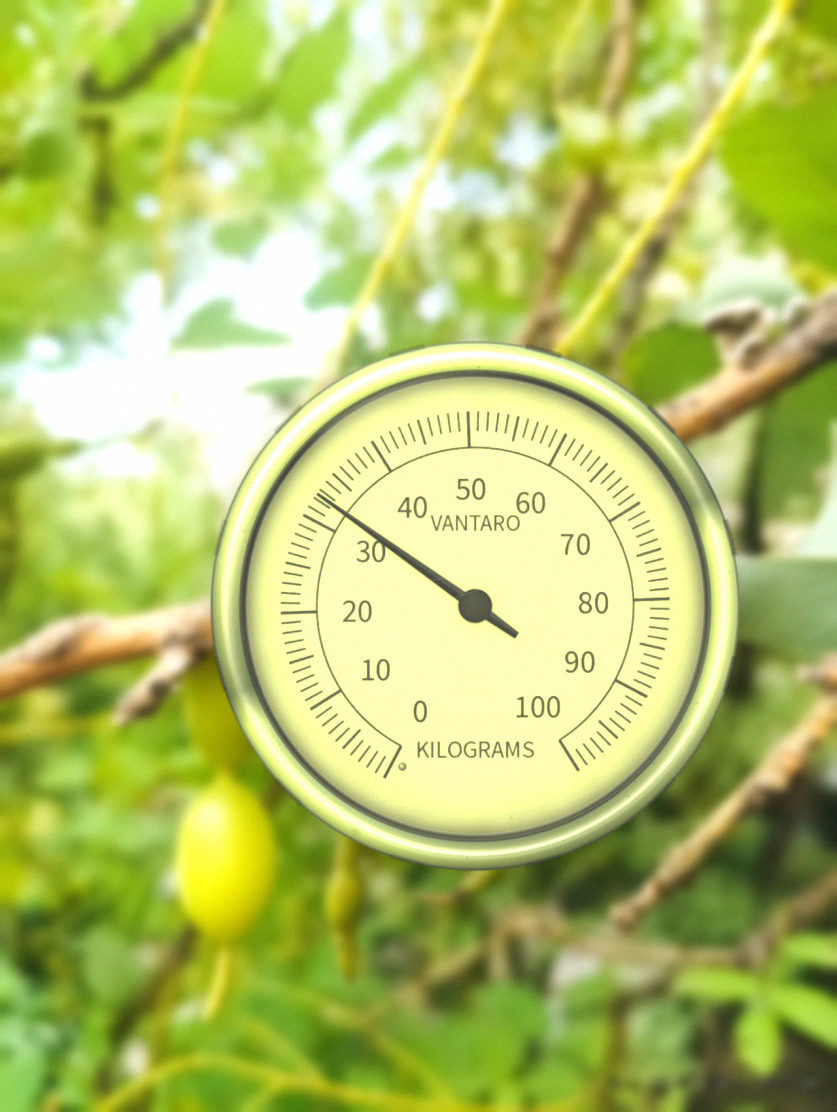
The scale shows 32.5kg
